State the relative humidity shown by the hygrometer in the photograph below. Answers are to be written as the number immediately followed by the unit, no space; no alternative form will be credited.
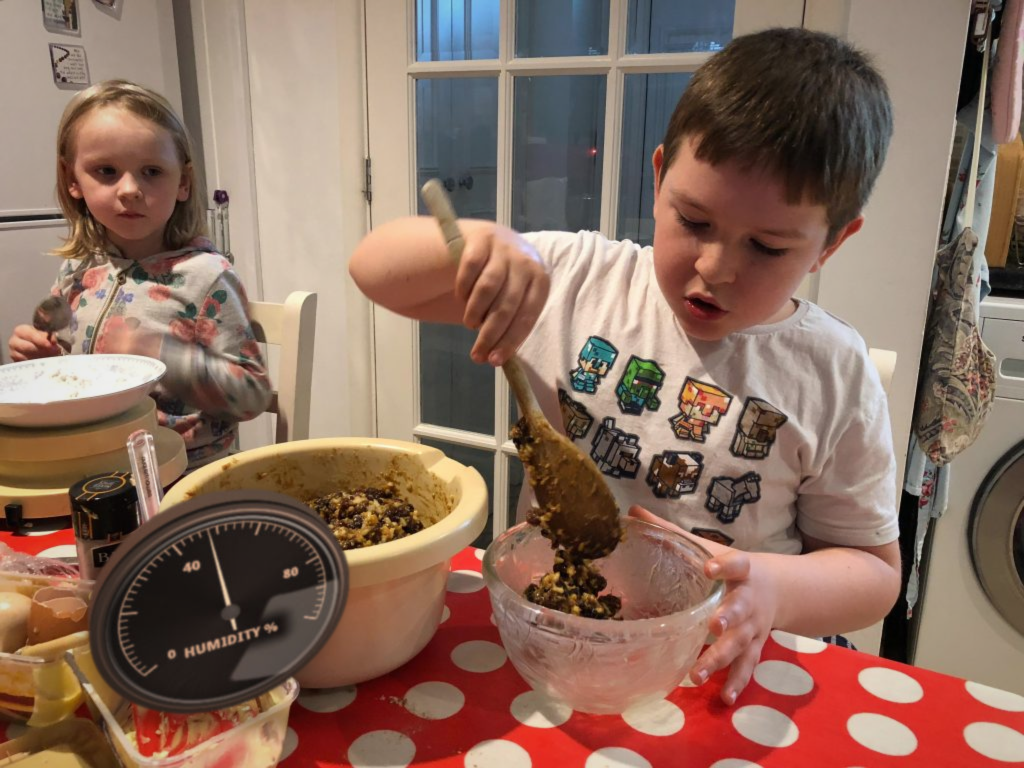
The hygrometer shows 48%
